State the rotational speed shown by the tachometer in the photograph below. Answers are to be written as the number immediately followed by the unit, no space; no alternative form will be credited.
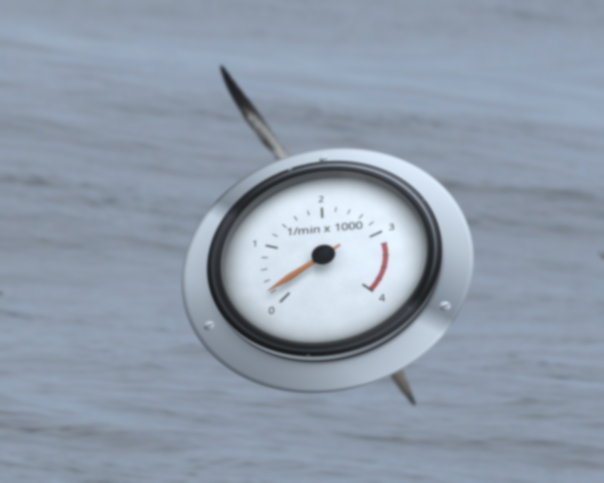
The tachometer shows 200rpm
